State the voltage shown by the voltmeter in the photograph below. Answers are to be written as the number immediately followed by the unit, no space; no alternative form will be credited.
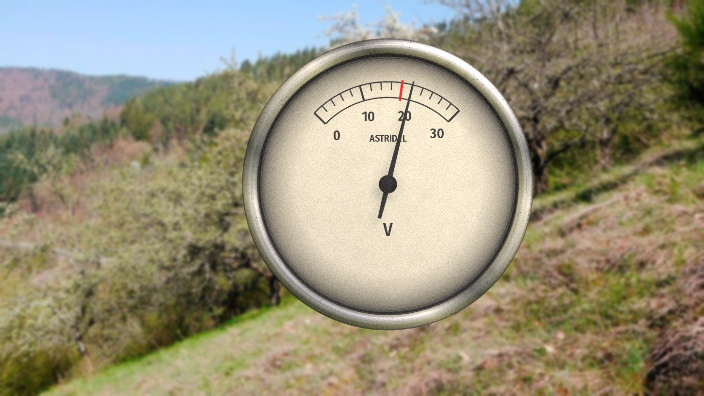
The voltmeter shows 20V
